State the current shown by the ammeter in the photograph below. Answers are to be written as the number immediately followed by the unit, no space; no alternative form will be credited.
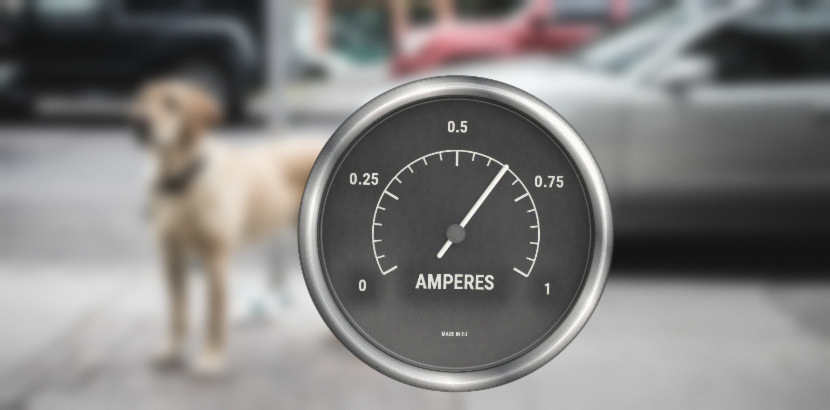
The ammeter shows 0.65A
